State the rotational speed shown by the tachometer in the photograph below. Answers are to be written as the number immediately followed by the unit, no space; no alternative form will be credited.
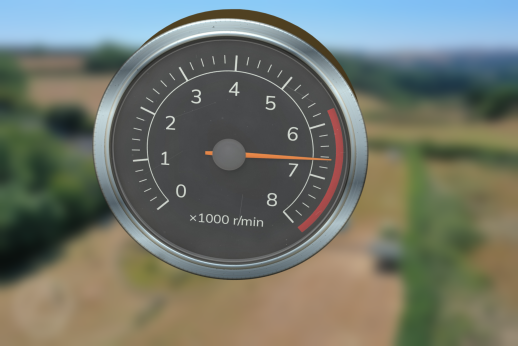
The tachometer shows 6600rpm
